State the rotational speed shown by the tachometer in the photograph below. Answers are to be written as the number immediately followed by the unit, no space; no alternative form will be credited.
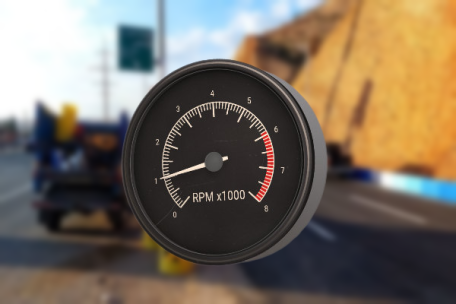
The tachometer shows 1000rpm
